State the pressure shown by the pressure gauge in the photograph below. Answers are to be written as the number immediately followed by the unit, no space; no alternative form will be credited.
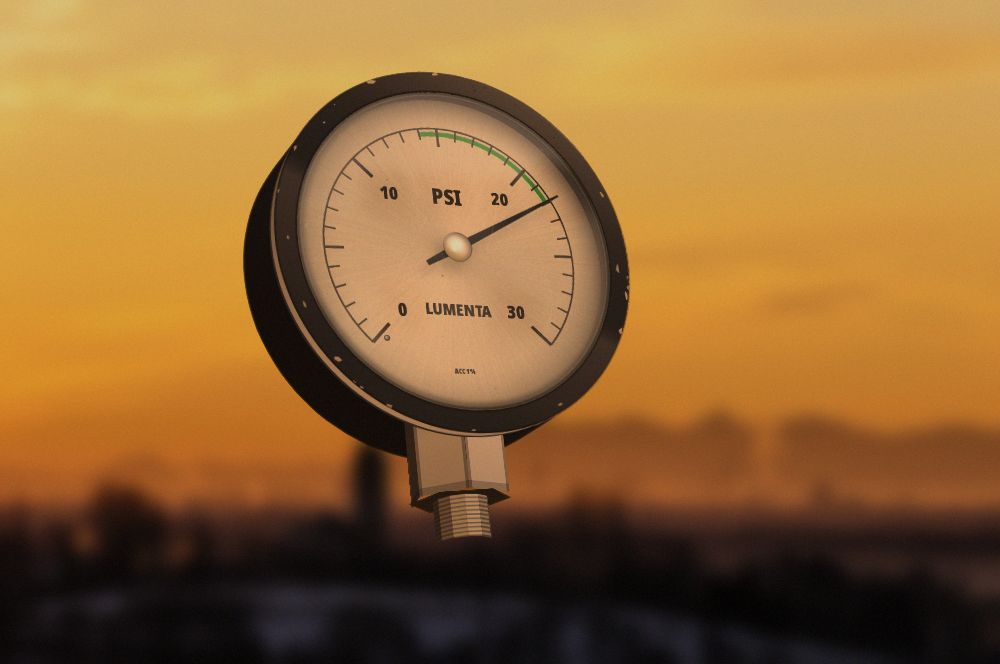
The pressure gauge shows 22psi
